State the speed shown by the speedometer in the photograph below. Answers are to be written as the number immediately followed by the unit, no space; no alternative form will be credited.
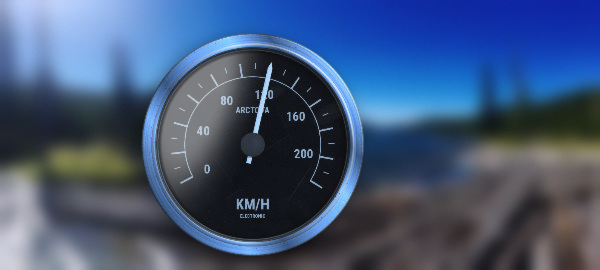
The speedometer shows 120km/h
